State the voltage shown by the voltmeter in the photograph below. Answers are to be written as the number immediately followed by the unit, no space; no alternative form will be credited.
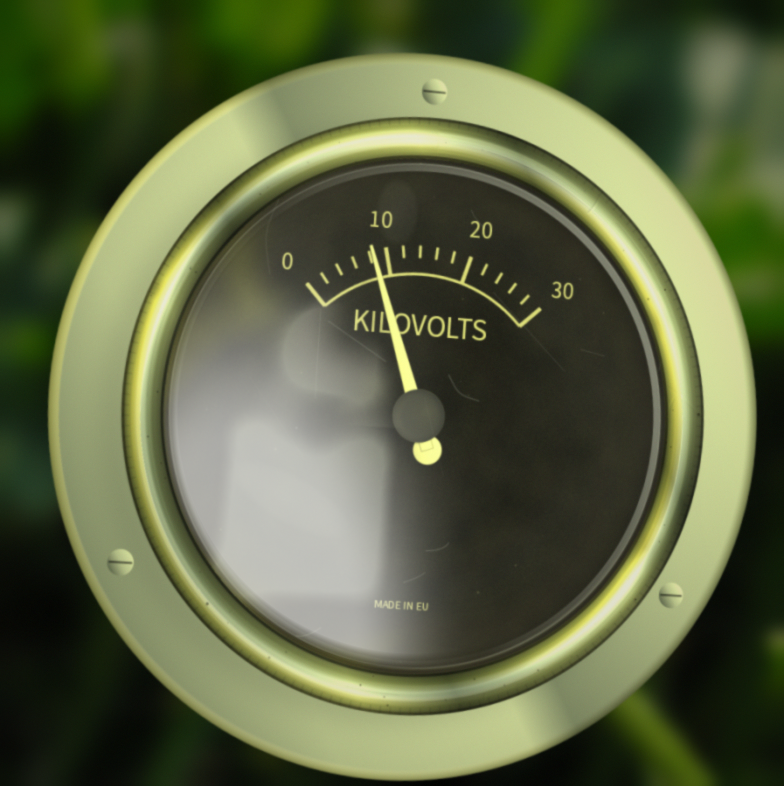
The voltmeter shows 8kV
